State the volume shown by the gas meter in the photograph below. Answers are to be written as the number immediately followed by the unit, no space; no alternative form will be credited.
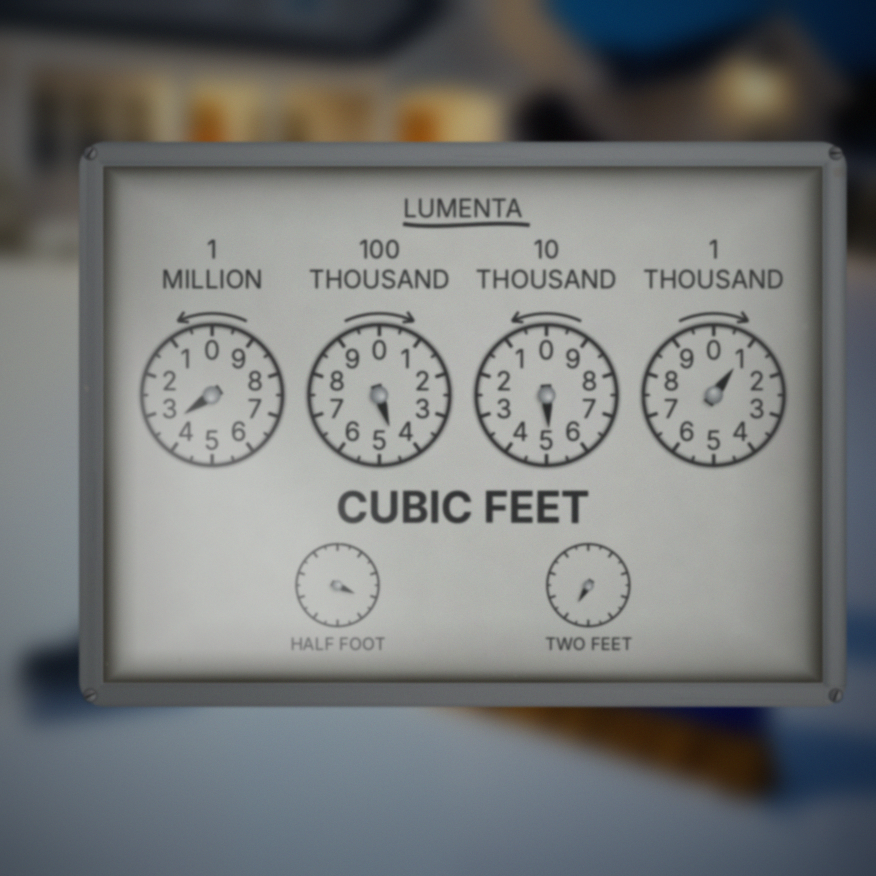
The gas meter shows 345100ft³
